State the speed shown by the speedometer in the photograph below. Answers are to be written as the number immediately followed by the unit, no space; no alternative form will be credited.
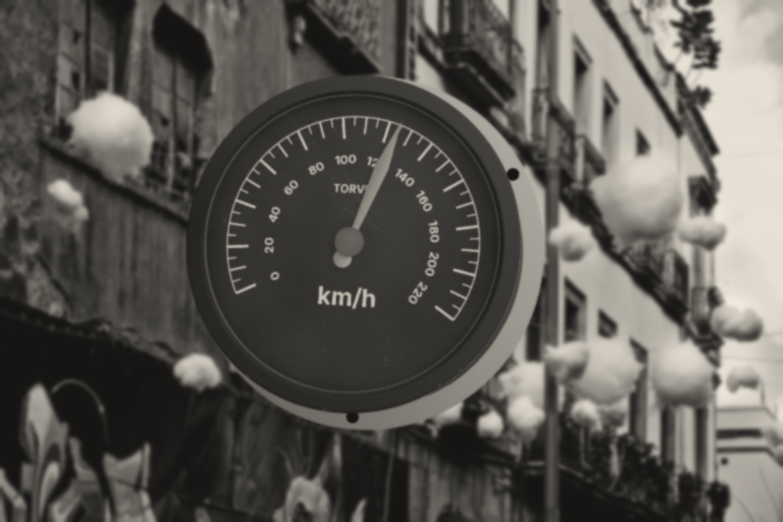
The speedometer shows 125km/h
